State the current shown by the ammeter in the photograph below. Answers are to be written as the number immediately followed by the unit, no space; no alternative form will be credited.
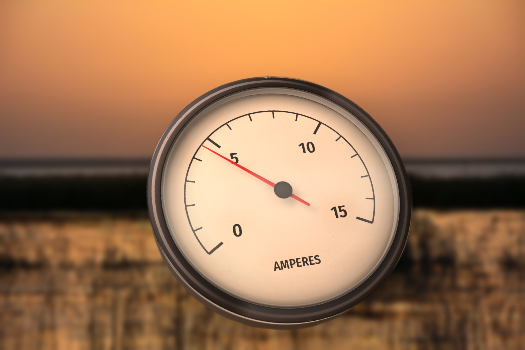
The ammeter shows 4.5A
